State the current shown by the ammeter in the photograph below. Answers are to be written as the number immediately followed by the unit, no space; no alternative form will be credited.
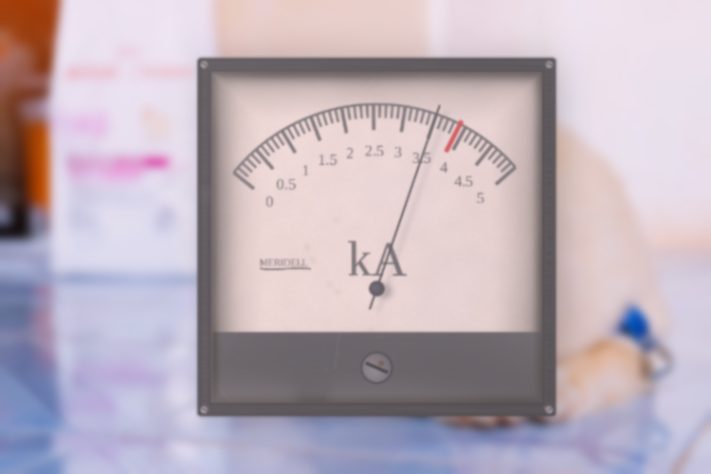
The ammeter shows 3.5kA
